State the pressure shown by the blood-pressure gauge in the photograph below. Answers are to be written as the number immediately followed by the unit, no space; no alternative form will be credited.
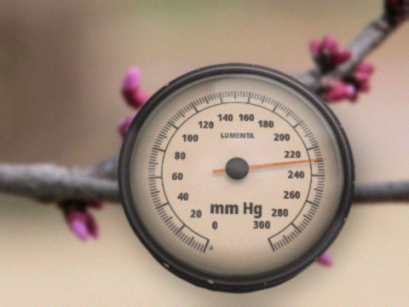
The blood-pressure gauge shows 230mmHg
